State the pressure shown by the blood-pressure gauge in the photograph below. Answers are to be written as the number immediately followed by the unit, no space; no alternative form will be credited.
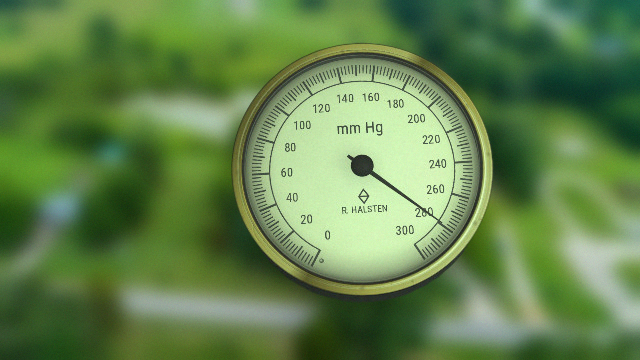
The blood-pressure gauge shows 280mmHg
